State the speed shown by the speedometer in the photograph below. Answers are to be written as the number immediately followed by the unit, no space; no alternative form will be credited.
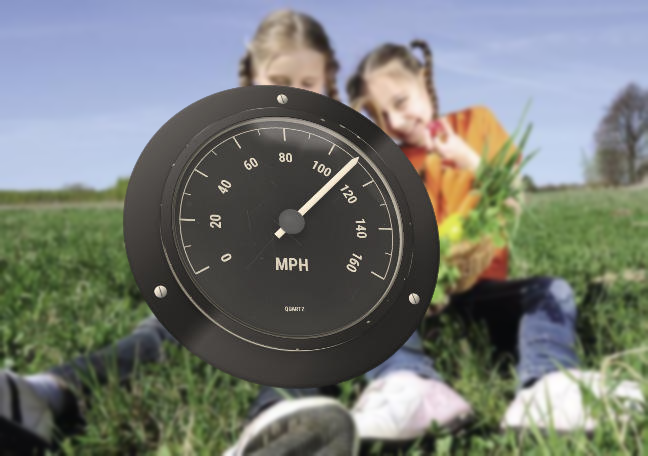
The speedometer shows 110mph
